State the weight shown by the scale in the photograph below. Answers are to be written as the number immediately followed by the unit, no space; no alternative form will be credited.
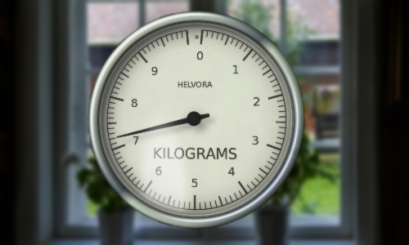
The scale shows 7.2kg
